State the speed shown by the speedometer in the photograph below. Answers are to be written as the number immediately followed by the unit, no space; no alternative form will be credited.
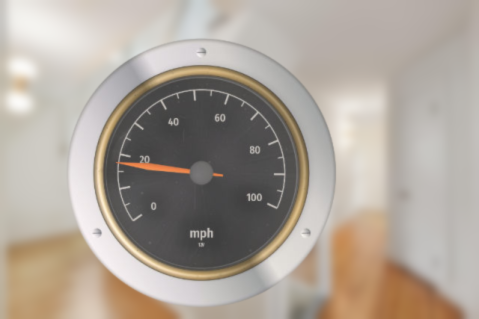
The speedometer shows 17.5mph
